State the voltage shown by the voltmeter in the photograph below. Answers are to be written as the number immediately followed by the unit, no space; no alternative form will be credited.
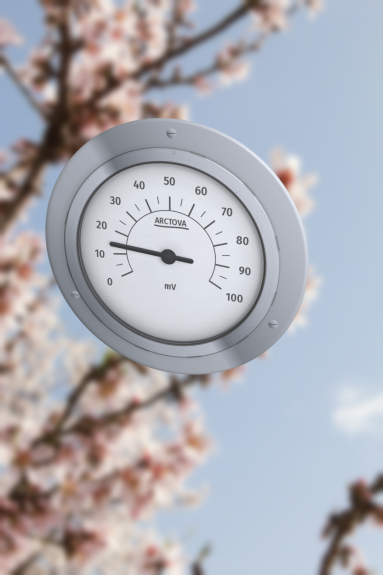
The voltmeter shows 15mV
